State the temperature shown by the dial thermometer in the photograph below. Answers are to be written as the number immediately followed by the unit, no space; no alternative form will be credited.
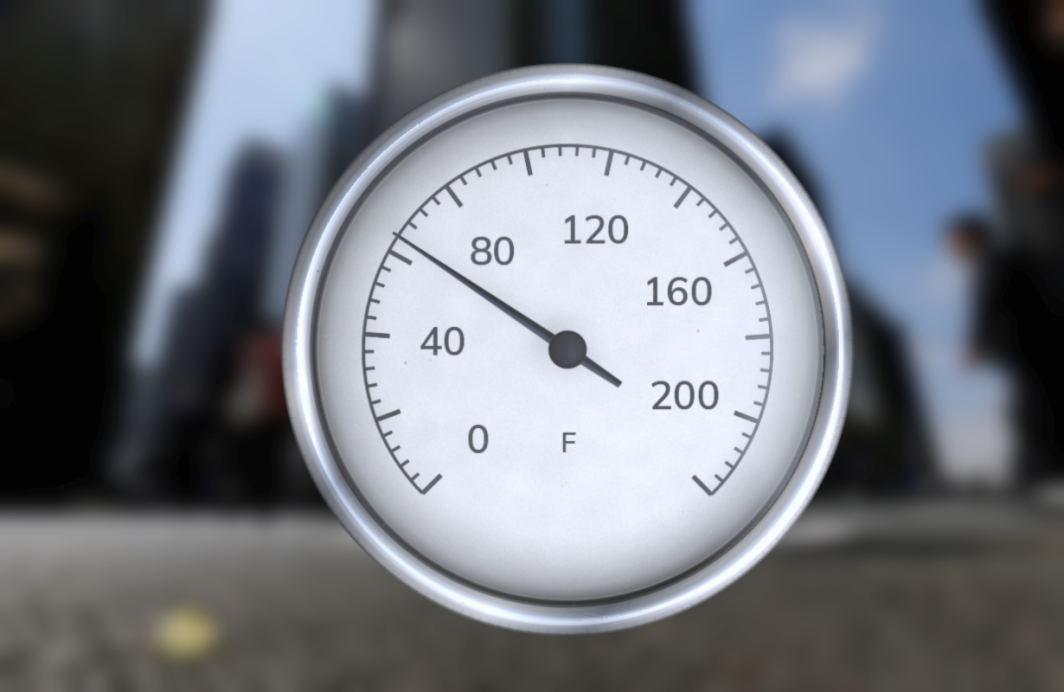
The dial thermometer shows 64°F
